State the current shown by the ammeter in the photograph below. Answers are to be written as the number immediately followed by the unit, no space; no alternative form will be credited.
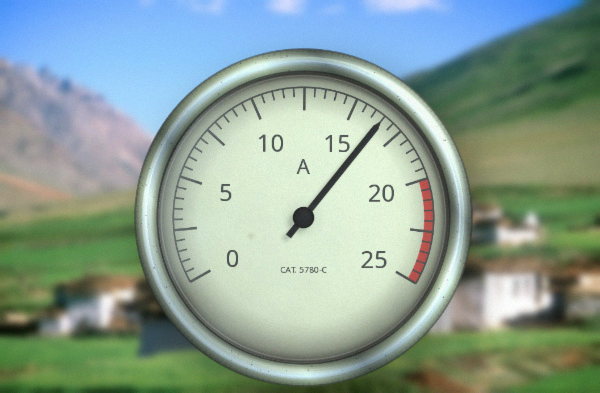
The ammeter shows 16.5A
